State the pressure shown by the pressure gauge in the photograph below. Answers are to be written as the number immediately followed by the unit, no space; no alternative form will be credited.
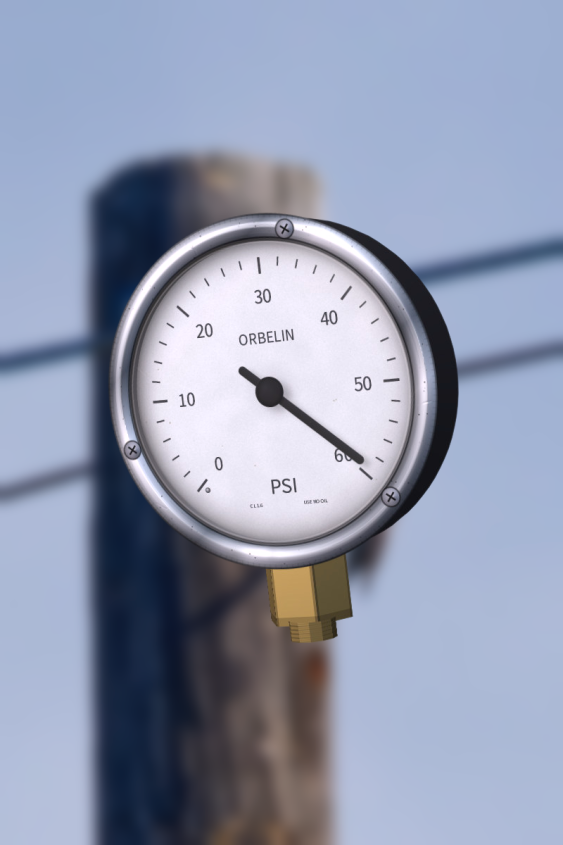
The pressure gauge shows 59psi
